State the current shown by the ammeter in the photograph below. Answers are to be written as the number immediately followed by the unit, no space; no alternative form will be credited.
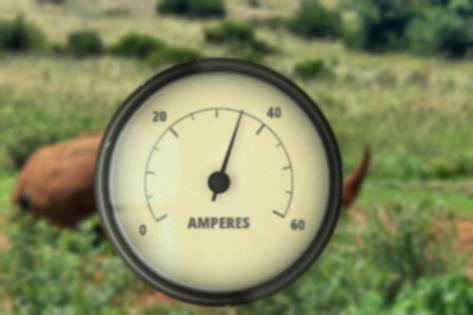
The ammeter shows 35A
